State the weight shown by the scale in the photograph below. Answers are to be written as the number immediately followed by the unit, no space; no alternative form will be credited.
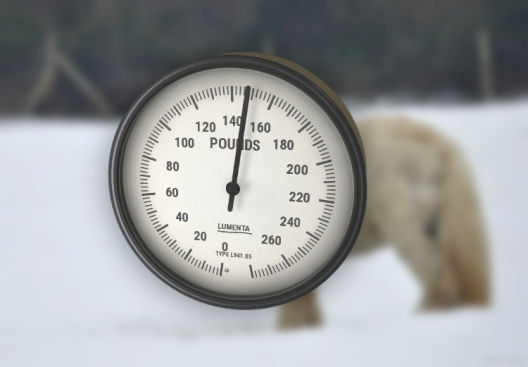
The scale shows 148lb
